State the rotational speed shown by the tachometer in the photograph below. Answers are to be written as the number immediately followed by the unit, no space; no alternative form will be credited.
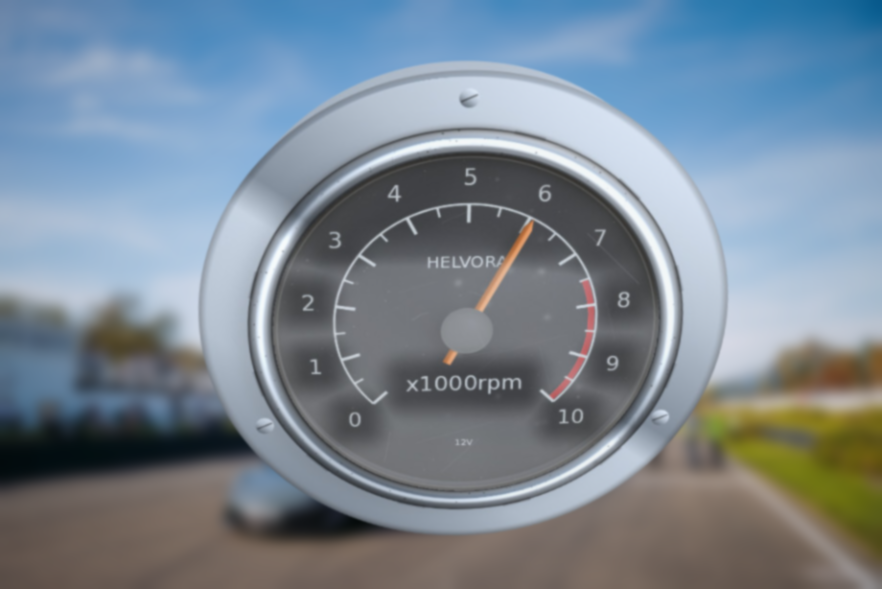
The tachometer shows 6000rpm
